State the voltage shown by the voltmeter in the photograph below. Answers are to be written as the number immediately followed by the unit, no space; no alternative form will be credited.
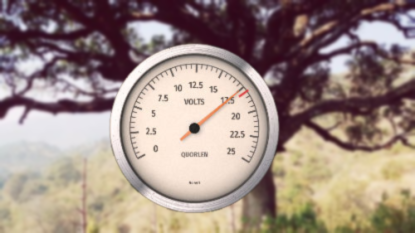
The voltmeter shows 17.5V
